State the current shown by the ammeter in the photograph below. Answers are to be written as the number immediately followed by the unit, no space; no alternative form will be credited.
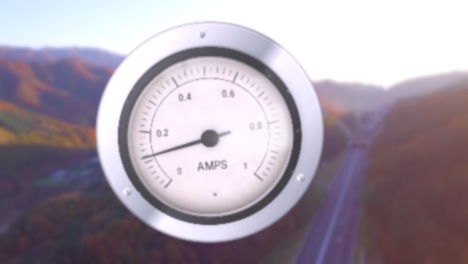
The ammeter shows 0.12A
